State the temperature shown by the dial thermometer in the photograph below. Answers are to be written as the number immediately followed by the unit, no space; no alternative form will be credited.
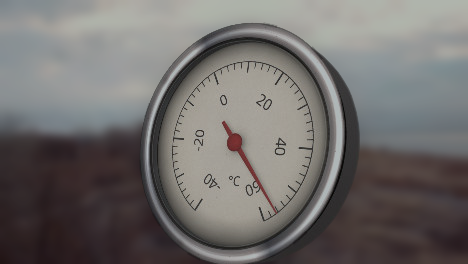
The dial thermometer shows 56°C
